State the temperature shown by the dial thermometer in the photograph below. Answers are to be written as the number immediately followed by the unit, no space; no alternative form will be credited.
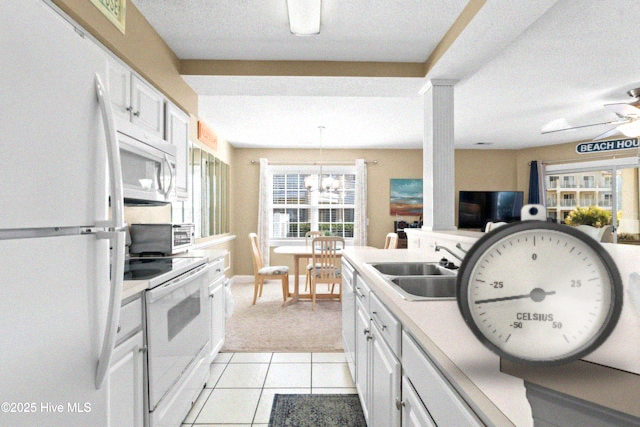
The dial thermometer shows -32.5°C
